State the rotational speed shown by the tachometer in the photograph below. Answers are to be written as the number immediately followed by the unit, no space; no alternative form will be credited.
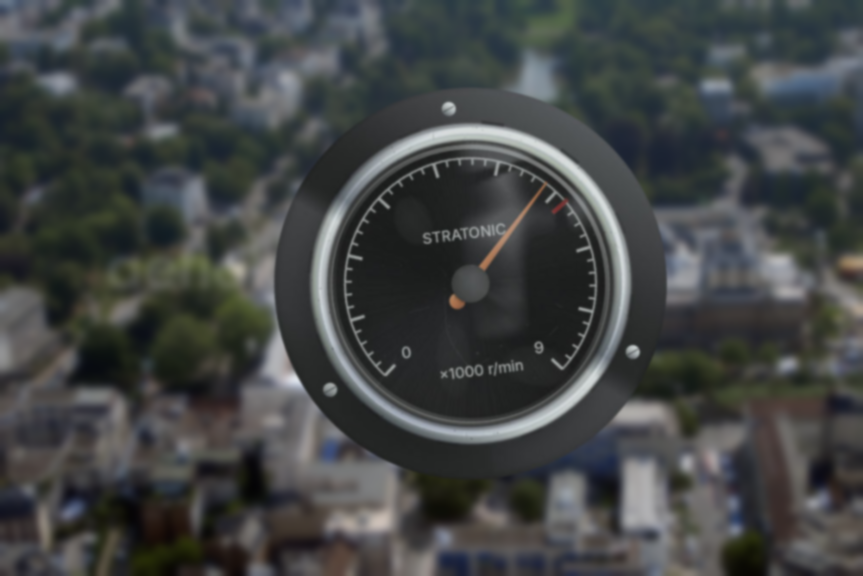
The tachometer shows 5800rpm
